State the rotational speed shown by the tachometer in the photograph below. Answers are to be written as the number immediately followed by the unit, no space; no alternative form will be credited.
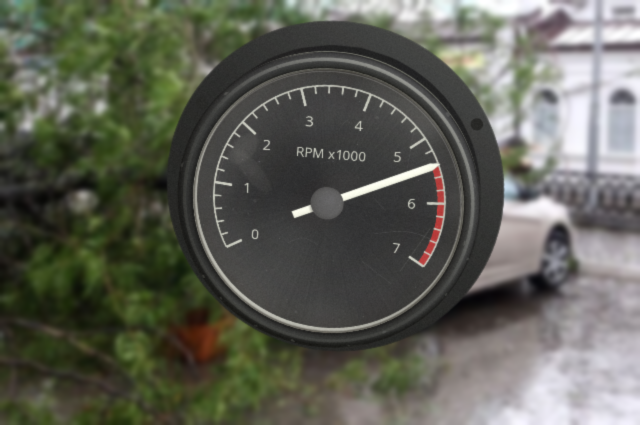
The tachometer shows 5400rpm
